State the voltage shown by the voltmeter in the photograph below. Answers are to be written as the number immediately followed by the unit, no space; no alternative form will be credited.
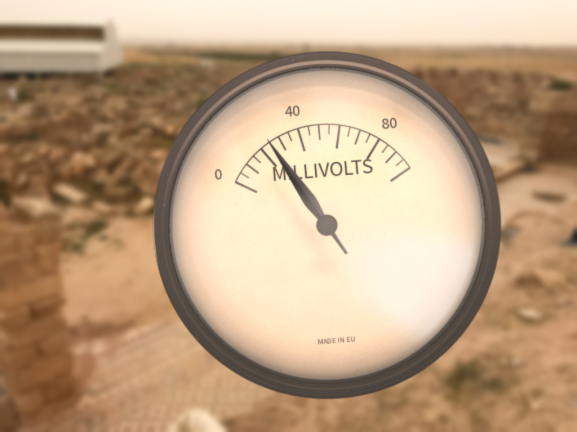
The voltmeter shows 25mV
